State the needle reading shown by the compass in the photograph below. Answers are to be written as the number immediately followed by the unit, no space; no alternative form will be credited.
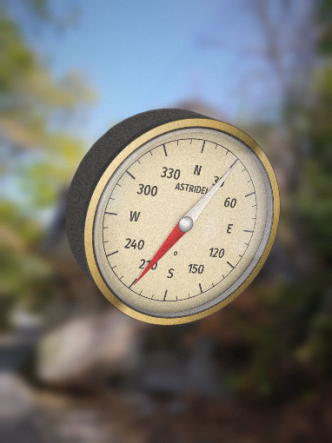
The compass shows 210°
